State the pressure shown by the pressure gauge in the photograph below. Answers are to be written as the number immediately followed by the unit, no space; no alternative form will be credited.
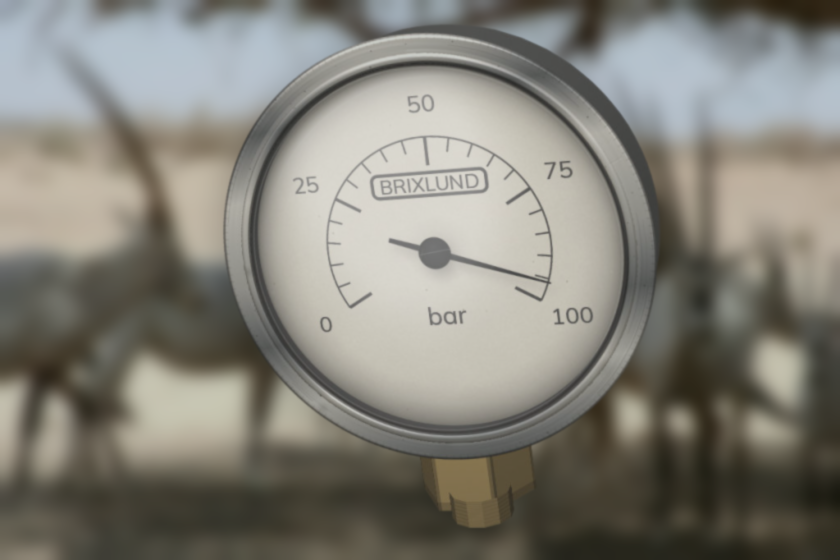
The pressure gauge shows 95bar
